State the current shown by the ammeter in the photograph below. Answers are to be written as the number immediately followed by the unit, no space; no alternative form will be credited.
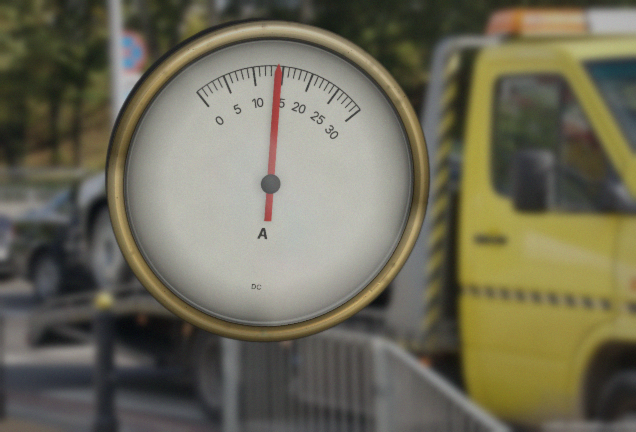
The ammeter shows 14A
